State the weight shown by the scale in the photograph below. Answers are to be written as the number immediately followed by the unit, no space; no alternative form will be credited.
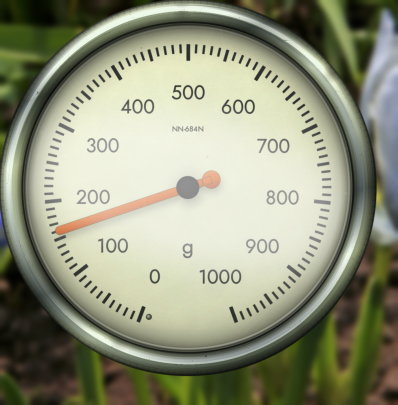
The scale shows 160g
